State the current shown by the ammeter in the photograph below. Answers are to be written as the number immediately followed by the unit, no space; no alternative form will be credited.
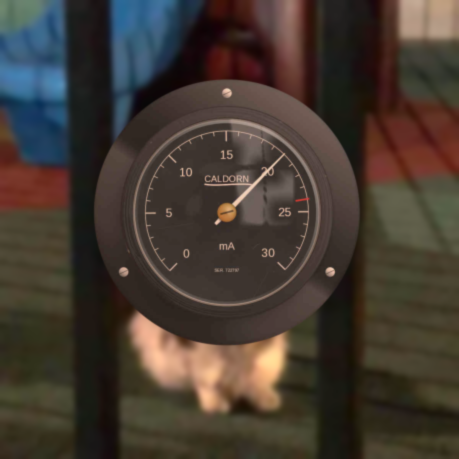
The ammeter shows 20mA
